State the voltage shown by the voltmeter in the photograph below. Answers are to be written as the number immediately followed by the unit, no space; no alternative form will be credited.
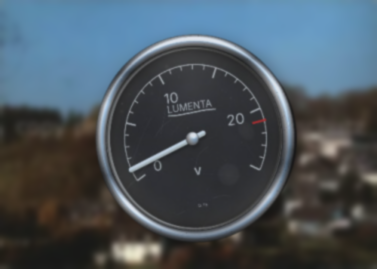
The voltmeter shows 1V
